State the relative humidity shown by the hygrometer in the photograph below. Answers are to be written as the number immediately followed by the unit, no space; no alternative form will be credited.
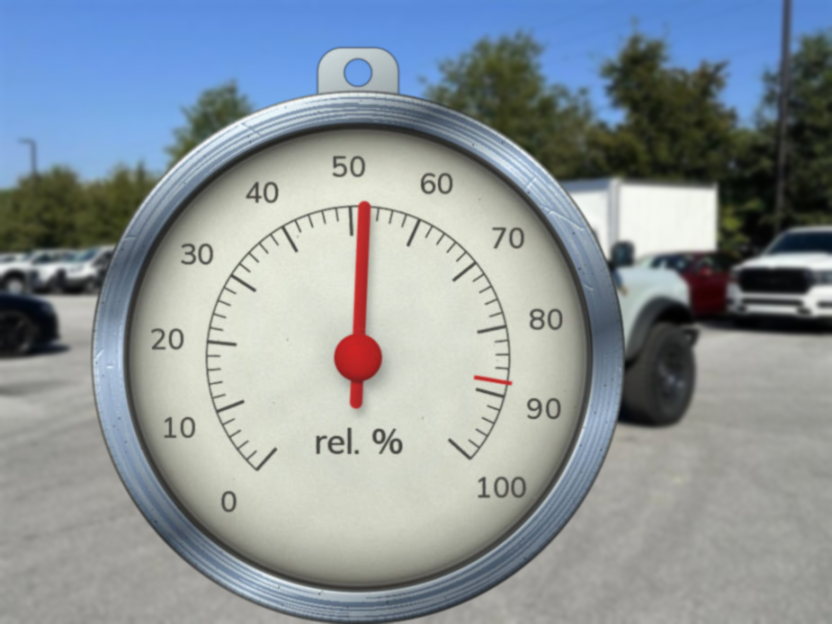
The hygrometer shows 52%
